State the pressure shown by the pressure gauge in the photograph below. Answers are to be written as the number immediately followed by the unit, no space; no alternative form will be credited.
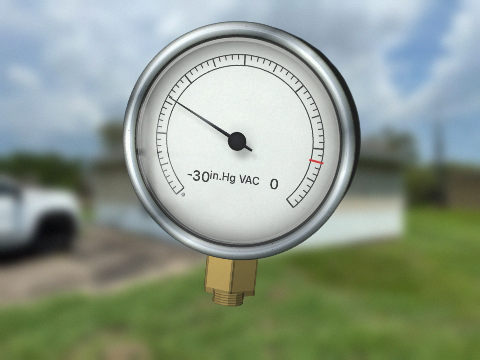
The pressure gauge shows -22inHg
